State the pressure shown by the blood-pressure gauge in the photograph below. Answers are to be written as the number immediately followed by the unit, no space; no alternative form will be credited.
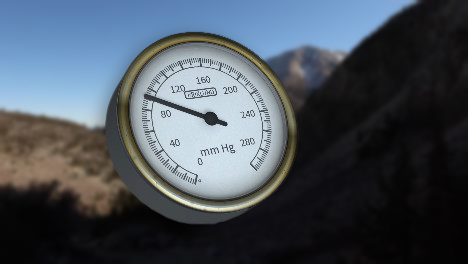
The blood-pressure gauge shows 90mmHg
